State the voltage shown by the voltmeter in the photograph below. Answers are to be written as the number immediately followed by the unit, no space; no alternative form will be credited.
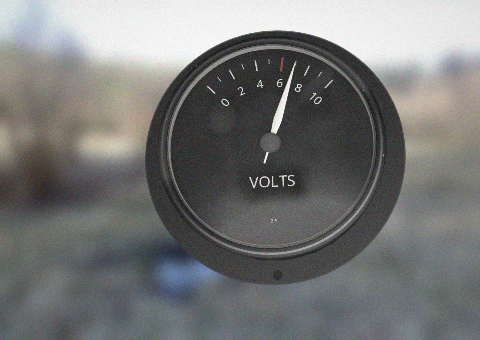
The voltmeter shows 7V
